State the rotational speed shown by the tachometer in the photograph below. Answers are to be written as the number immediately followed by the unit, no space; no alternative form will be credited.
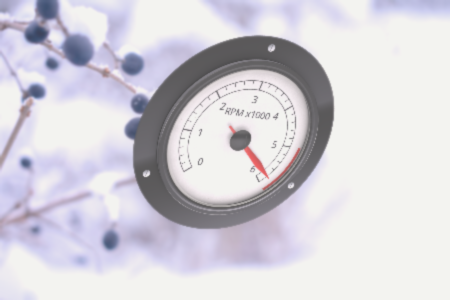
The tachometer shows 5800rpm
